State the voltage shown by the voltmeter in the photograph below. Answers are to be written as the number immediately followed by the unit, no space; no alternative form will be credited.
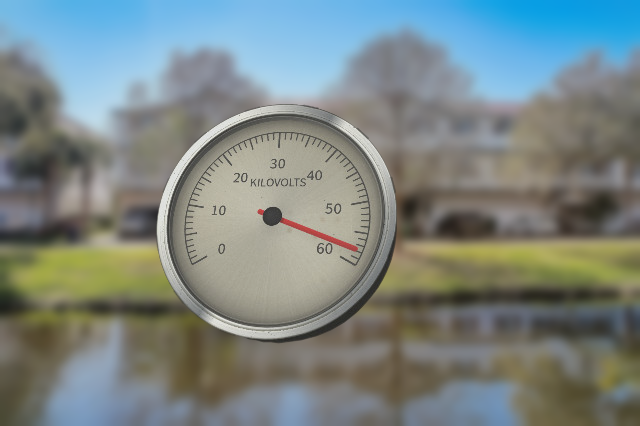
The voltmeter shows 58kV
